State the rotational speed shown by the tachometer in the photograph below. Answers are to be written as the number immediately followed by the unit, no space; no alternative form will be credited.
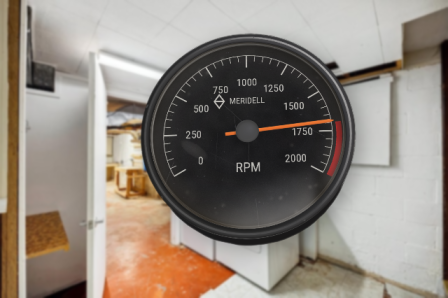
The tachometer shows 1700rpm
